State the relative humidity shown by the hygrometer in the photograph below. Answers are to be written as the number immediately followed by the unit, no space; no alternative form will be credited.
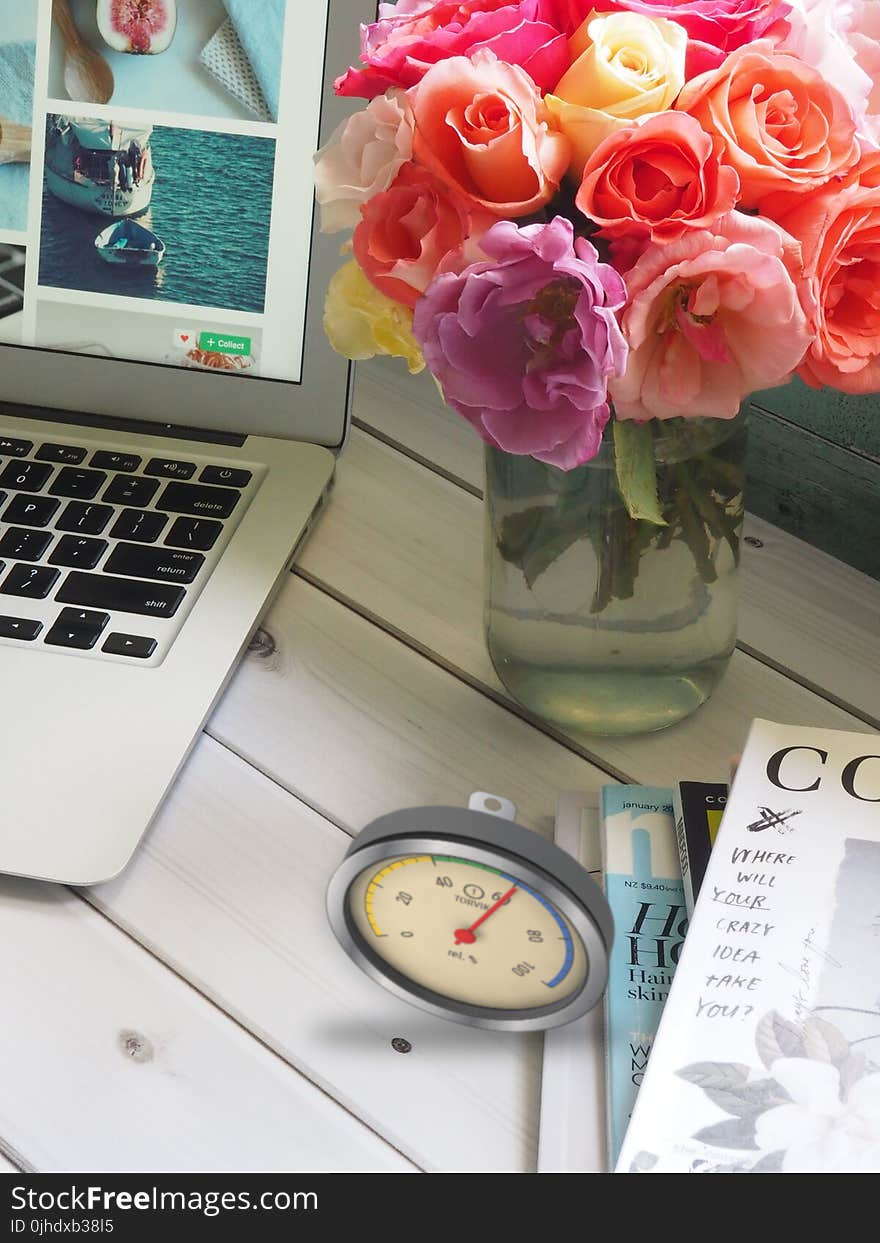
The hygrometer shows 60%
